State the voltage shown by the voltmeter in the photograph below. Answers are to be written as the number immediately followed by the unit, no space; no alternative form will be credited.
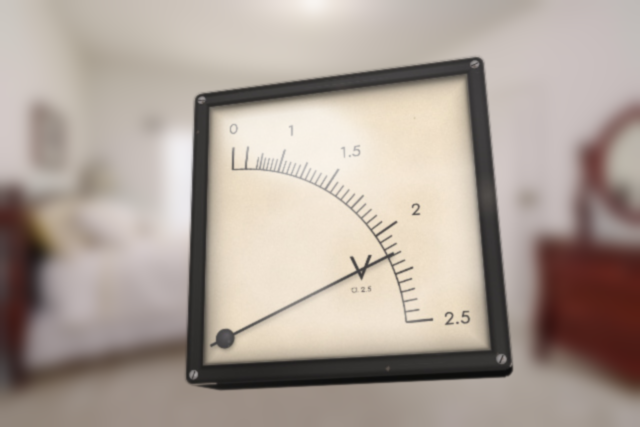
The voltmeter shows 2.15V
